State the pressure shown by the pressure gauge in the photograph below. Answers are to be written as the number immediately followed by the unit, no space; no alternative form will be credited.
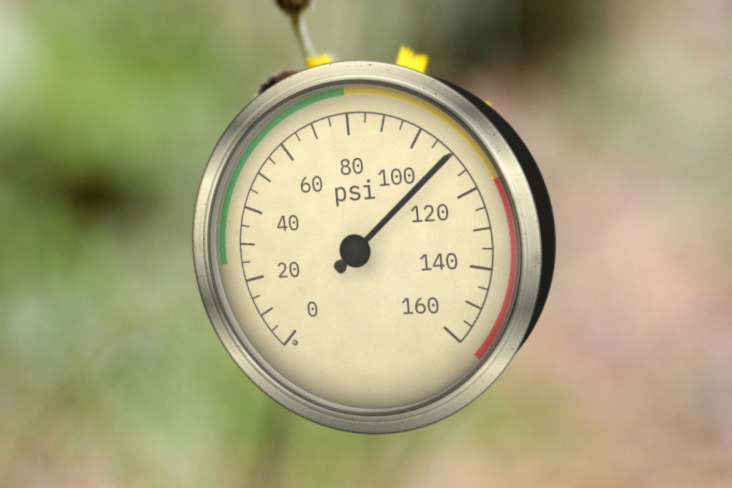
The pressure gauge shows 110psi
